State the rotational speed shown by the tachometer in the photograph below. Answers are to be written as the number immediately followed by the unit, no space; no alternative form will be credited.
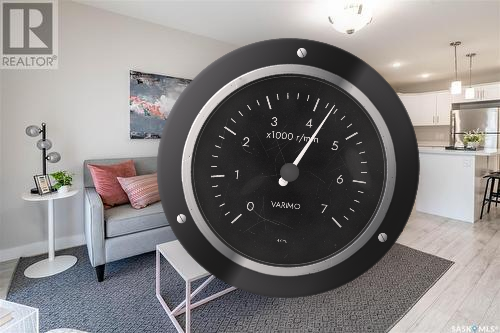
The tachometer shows 4300rpm
